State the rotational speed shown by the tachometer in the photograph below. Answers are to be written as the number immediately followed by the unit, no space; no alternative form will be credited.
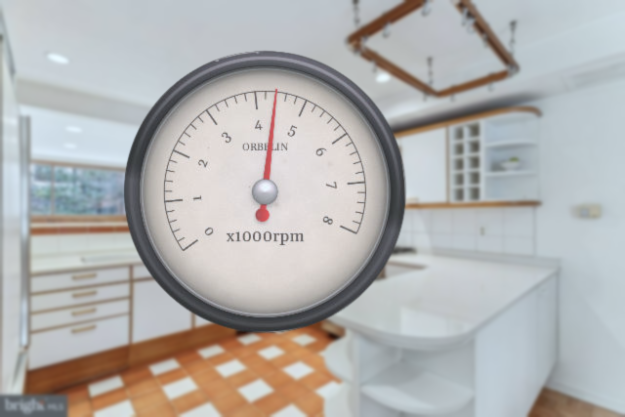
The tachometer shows 4400rpm
